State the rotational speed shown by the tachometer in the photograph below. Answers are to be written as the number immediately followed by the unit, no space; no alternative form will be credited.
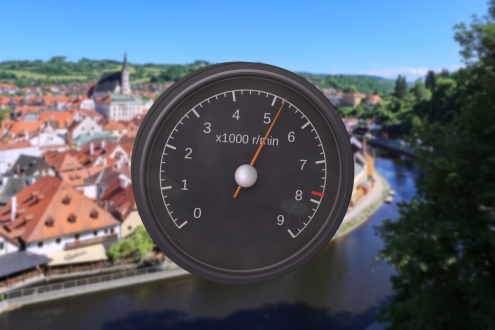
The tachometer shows 5200rpm
